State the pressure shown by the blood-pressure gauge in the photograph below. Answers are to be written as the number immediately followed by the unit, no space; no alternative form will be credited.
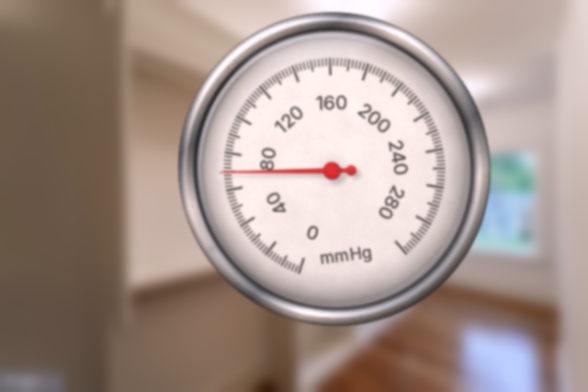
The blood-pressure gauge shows 70mmHg
